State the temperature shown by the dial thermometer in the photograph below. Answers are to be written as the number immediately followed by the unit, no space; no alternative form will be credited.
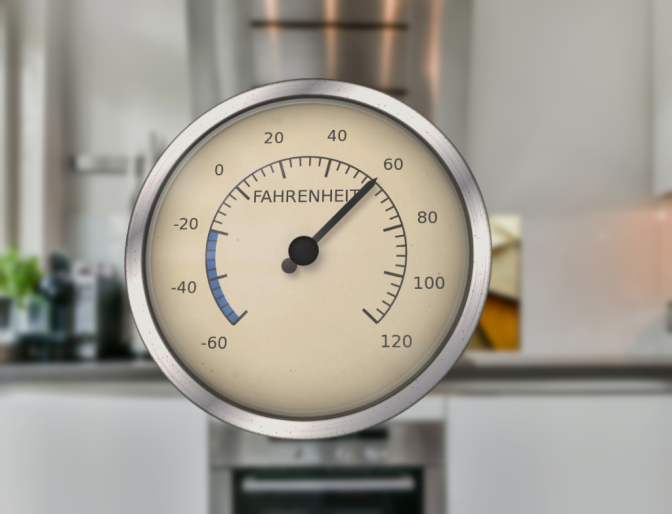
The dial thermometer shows 60°F
